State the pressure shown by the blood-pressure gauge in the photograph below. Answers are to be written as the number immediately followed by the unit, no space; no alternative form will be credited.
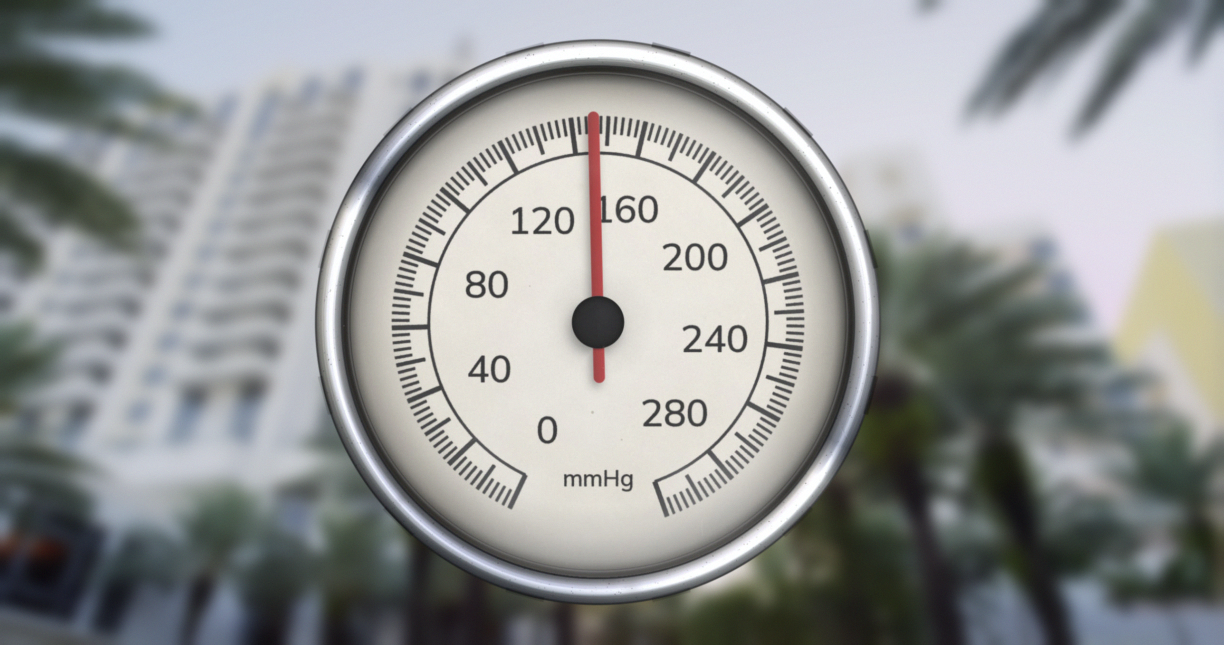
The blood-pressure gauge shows 146mmHg
